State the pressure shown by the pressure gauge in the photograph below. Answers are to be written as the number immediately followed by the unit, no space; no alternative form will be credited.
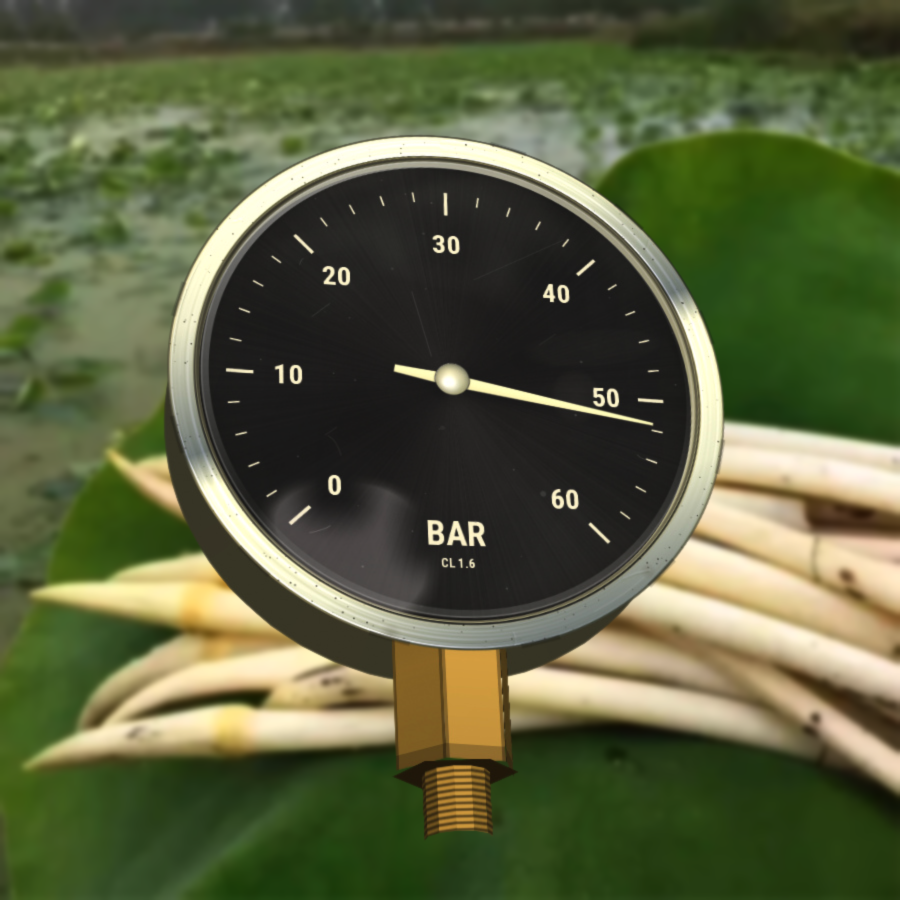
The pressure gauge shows 52bar
